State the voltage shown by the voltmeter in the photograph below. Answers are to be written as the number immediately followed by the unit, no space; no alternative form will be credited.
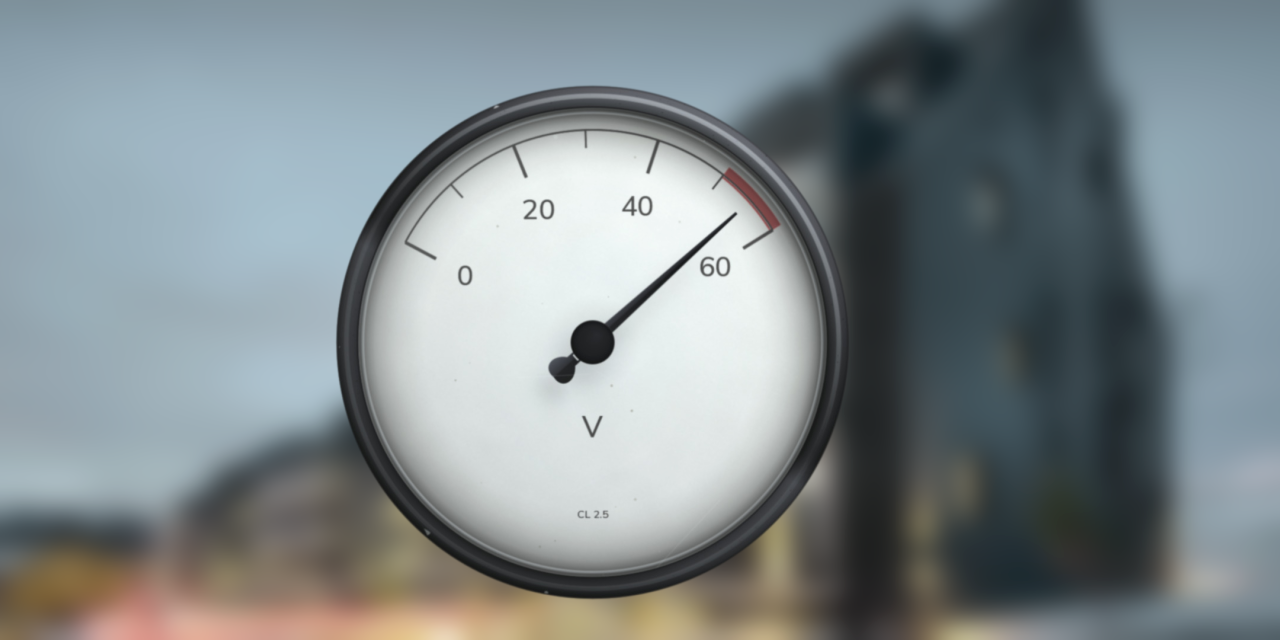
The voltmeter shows 55V
